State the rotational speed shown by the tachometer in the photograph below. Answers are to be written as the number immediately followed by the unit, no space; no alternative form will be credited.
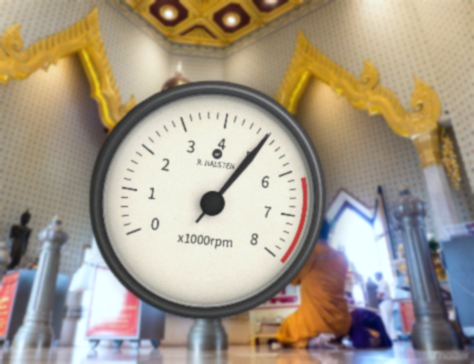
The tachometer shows 5000rpm
